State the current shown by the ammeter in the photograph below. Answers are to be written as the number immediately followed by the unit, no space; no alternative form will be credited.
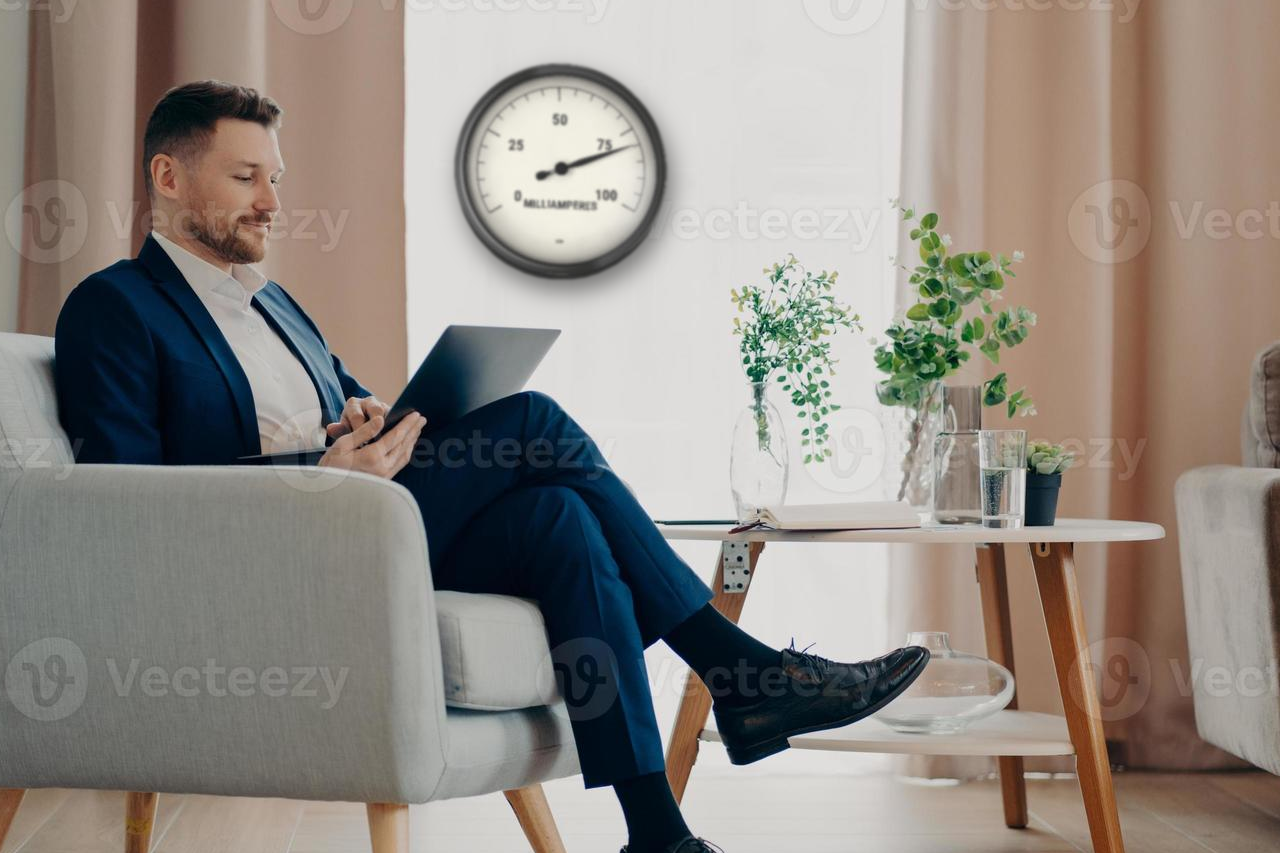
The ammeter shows 80mA
